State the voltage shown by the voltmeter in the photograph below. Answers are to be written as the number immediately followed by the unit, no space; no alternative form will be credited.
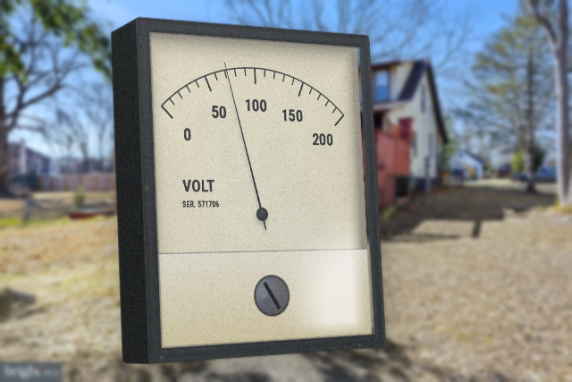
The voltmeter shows 70V
